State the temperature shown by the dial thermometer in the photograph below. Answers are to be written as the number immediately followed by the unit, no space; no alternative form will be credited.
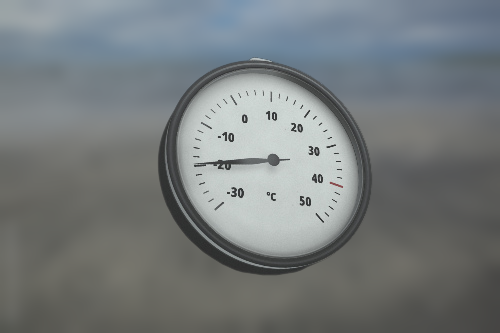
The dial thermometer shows -20°C
